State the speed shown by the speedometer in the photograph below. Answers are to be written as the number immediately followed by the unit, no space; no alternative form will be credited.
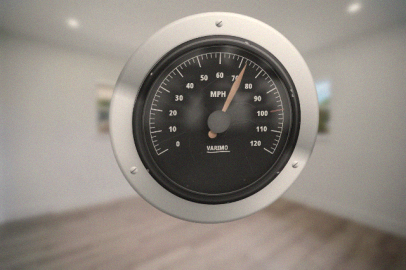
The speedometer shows 72mph
